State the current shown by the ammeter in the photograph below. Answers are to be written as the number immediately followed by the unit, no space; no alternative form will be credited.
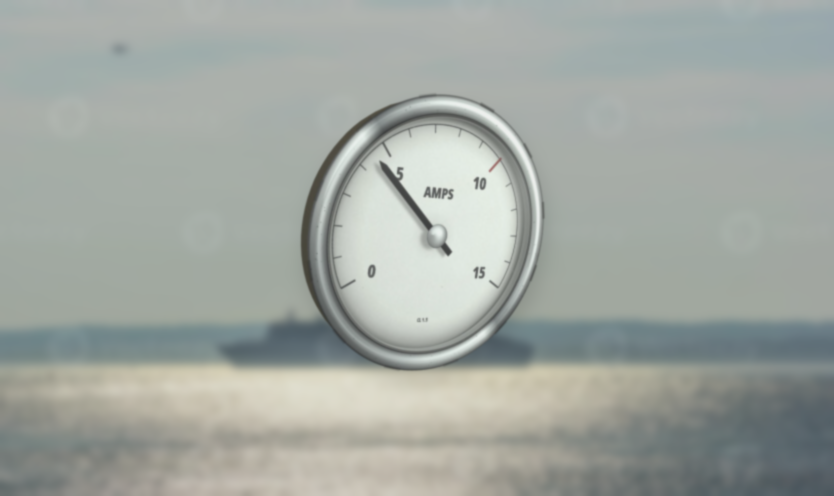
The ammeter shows 4.5A
